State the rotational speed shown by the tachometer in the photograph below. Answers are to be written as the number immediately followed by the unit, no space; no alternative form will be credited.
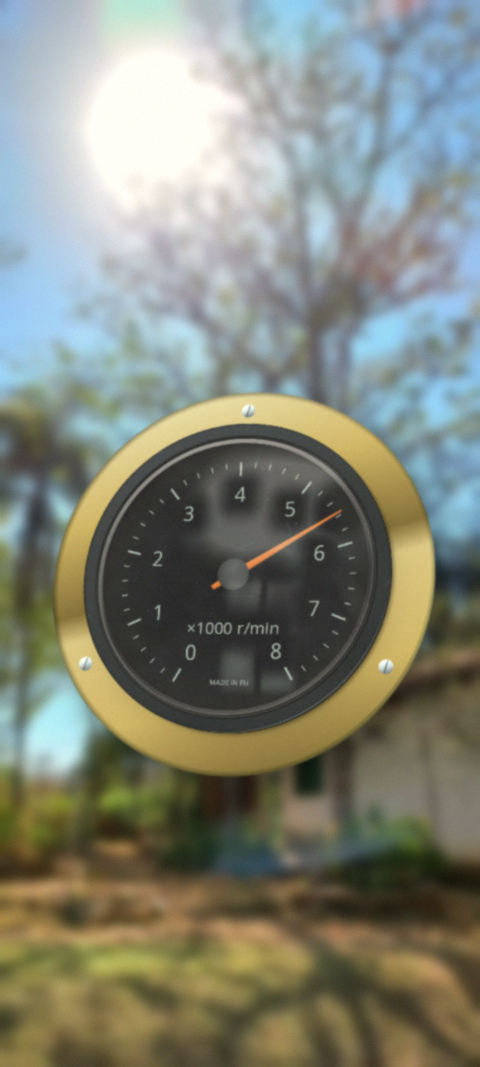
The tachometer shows 5600rpm
